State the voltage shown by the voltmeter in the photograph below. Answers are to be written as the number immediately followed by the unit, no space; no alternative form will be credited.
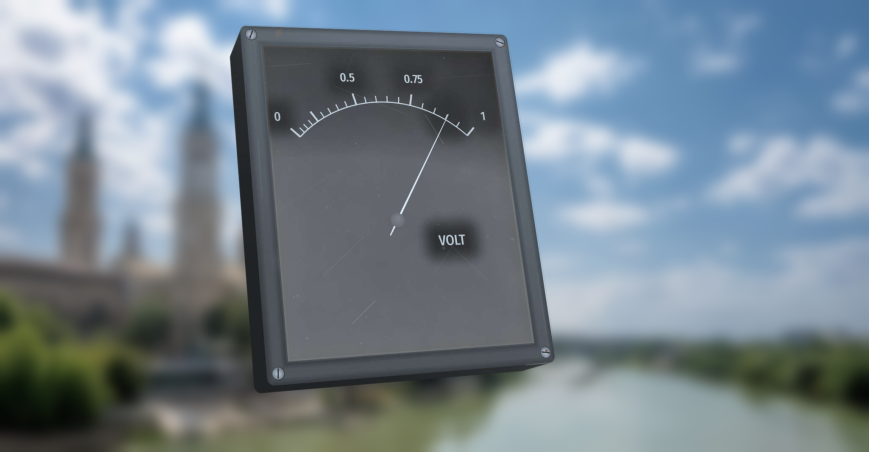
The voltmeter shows 0.9V
